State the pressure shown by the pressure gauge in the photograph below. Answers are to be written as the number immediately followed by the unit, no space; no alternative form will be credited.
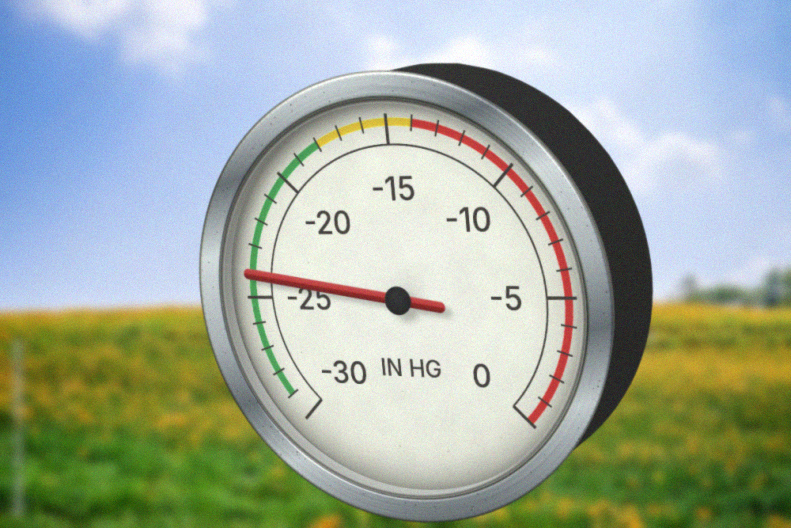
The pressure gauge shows -24inHg
